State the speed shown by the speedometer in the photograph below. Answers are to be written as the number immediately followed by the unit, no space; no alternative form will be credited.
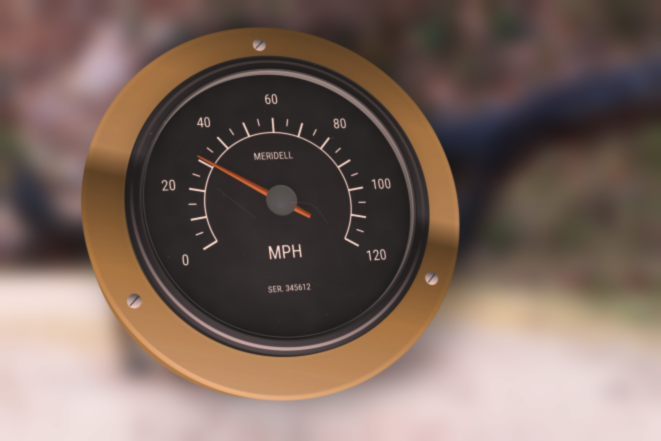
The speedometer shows 30mph
